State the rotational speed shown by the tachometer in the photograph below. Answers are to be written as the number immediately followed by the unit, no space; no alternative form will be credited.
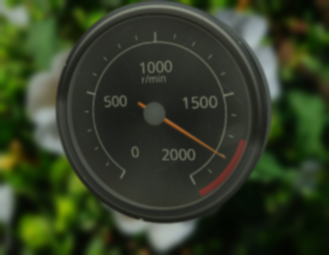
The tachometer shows 1800rpm
